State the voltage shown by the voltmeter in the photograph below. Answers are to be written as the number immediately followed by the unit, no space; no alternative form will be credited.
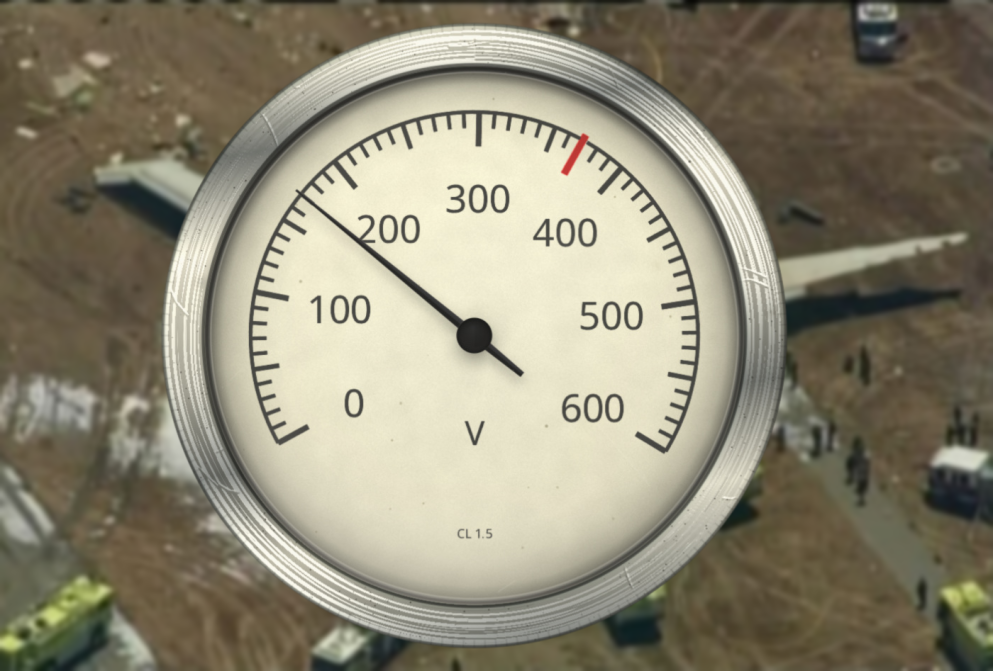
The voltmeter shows 170V
